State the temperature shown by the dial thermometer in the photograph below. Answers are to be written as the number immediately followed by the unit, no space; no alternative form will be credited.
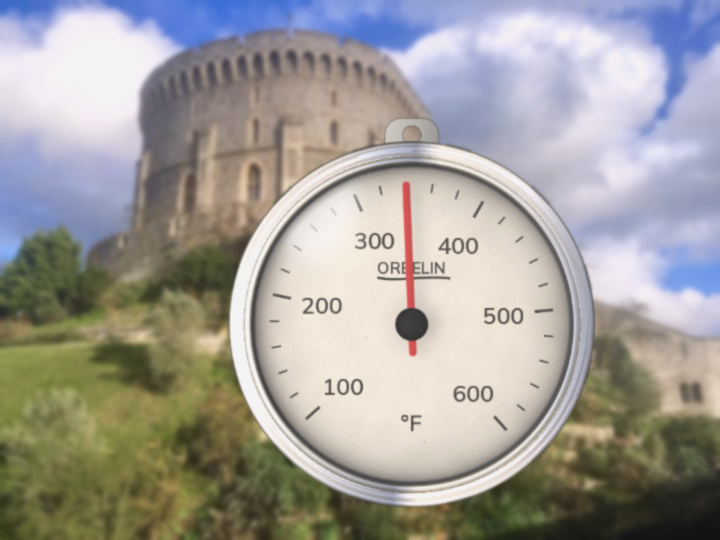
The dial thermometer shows 340°F
